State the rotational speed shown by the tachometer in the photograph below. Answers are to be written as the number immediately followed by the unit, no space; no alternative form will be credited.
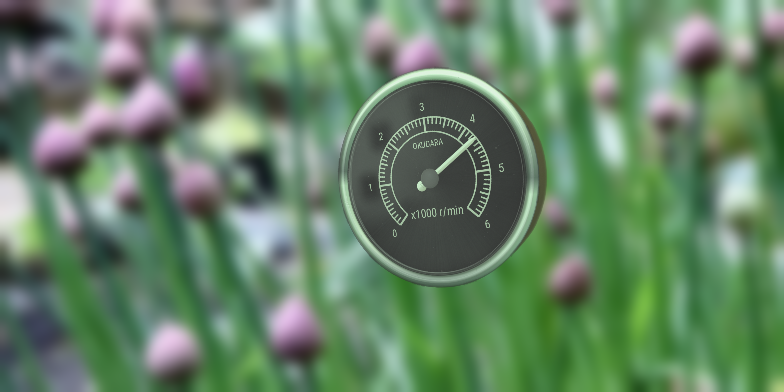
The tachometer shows 4300rpm
